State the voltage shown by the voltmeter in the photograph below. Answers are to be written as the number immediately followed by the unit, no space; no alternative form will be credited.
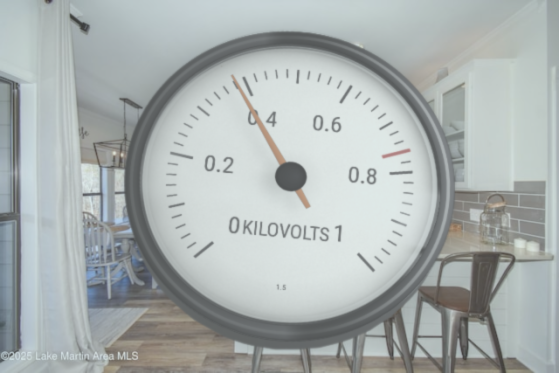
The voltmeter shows 0.38kV
